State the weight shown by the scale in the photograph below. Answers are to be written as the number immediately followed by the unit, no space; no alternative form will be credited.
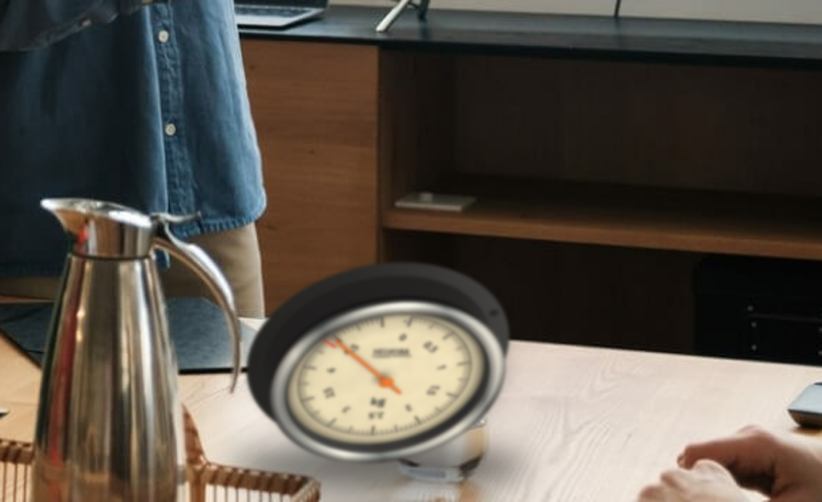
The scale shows 4.5kg
